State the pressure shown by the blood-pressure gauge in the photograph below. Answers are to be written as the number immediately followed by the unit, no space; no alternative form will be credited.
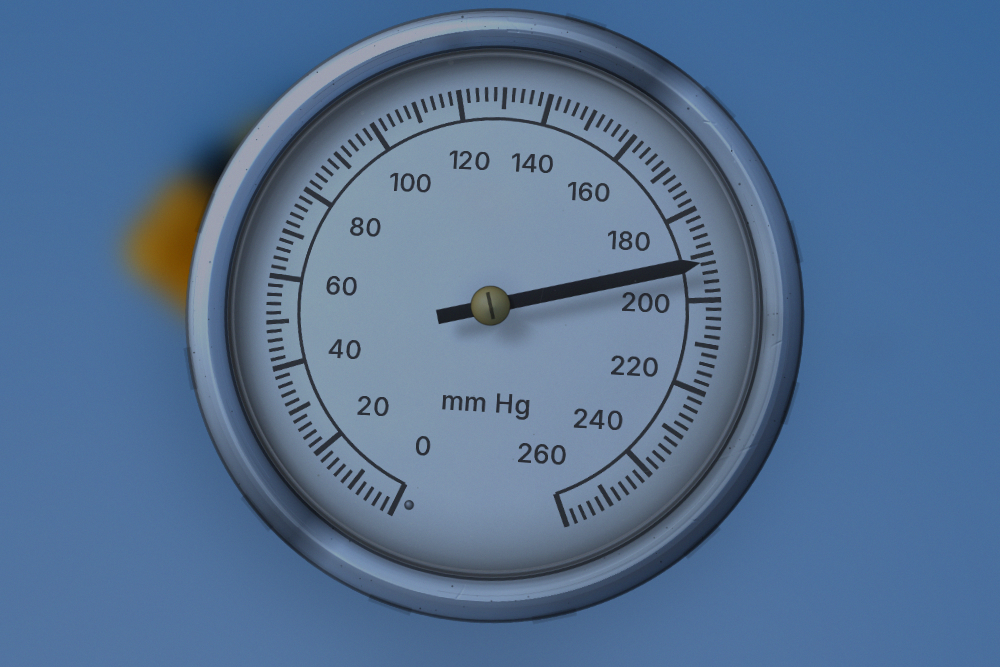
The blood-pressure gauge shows 192mmHg
